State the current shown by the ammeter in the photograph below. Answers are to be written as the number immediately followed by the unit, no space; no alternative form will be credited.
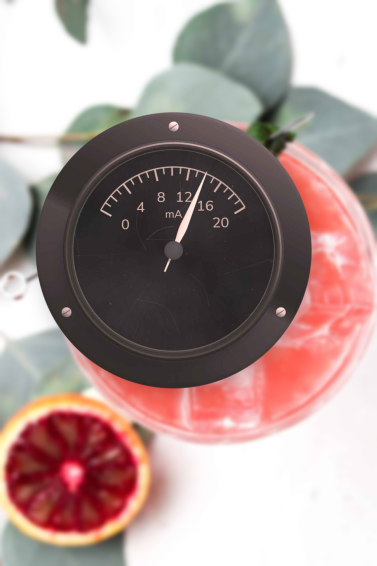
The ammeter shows 14mA
